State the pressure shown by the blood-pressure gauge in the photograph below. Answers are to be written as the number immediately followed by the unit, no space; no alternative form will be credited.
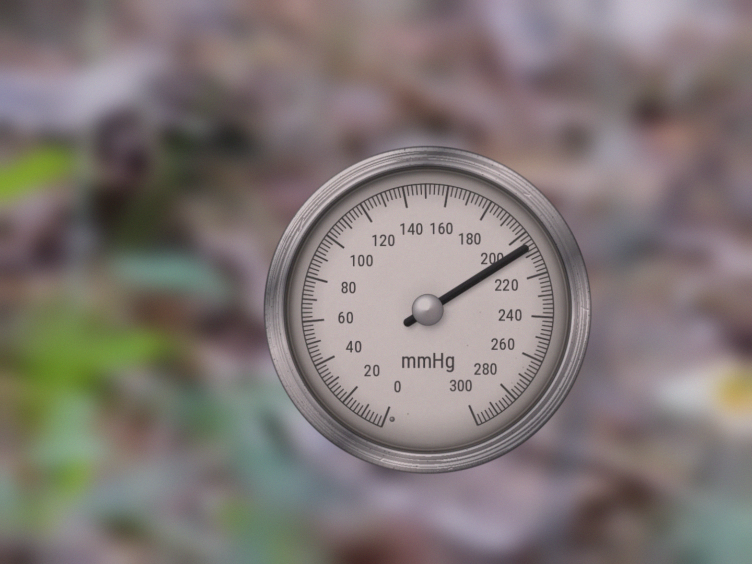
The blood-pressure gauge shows 206mmHg
